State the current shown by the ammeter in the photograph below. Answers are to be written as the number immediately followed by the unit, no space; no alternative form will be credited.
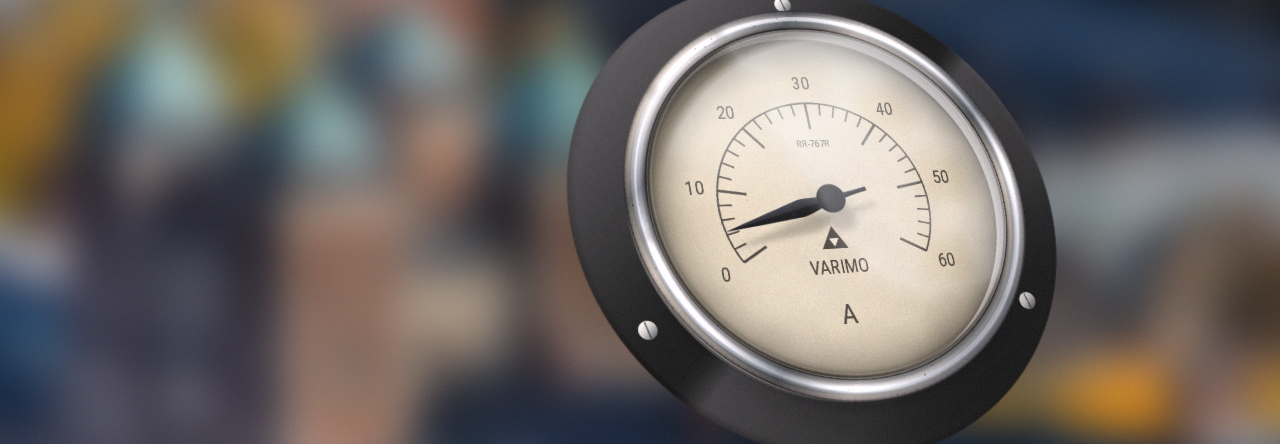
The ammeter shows 4A
